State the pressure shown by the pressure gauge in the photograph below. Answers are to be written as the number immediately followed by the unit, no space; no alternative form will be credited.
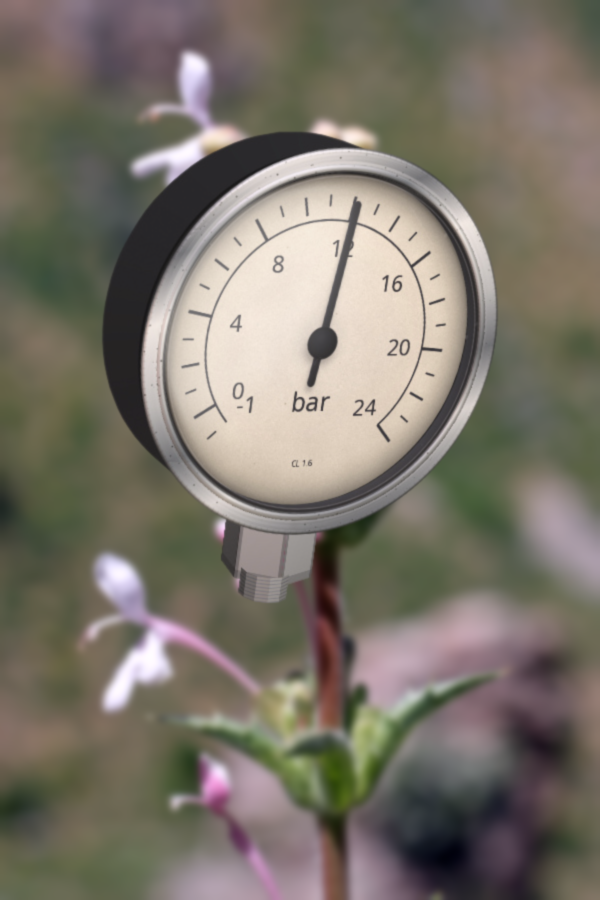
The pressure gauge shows 12bar
